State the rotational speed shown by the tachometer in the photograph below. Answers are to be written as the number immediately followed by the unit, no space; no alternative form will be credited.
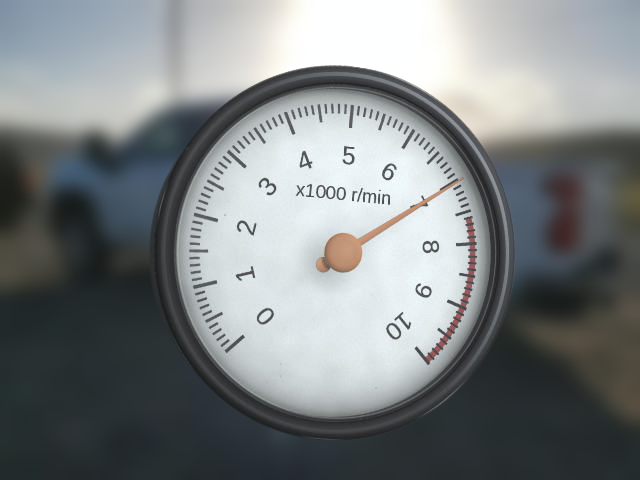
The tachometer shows 7000rpm
